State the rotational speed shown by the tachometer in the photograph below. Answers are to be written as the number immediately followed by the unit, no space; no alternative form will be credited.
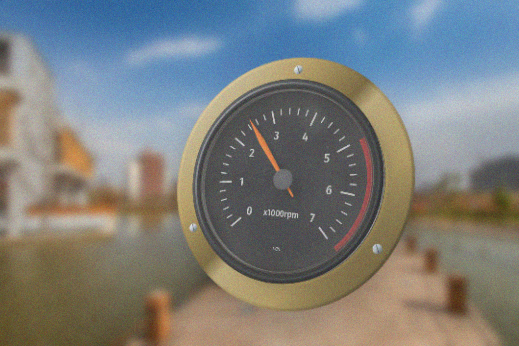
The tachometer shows 2500rpm
